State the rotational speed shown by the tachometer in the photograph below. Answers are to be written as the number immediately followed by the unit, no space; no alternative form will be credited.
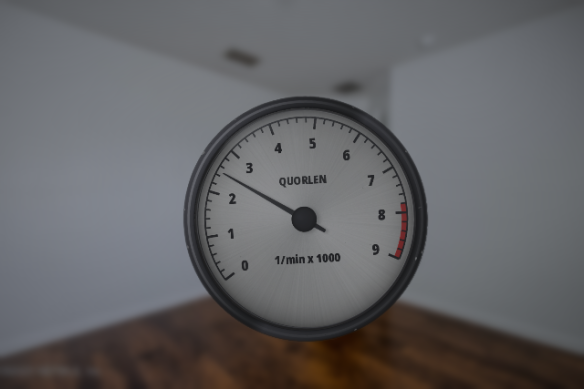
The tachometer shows 2500rpm
